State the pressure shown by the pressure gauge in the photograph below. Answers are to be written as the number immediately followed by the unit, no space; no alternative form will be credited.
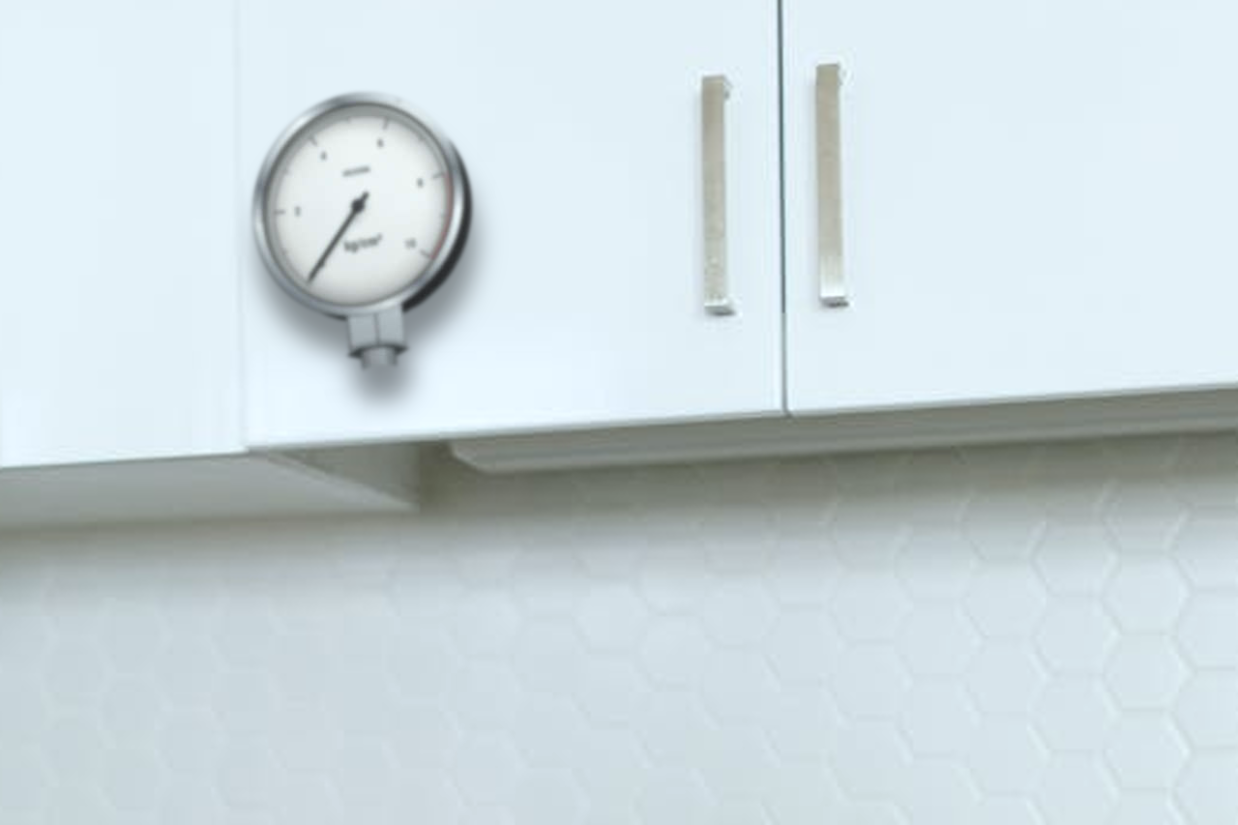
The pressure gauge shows 0kg/cm²
